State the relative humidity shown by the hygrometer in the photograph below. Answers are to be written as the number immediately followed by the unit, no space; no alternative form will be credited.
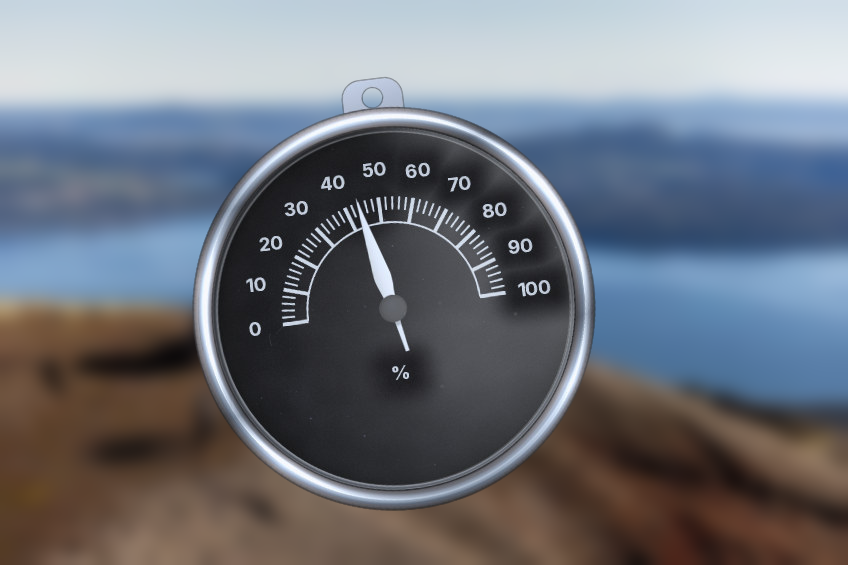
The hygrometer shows 44%
